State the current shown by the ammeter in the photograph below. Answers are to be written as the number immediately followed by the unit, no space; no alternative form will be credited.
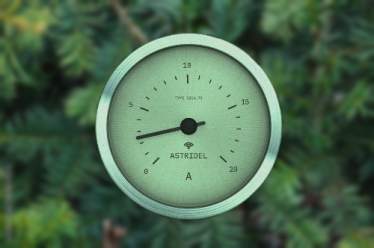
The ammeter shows 2.5A
